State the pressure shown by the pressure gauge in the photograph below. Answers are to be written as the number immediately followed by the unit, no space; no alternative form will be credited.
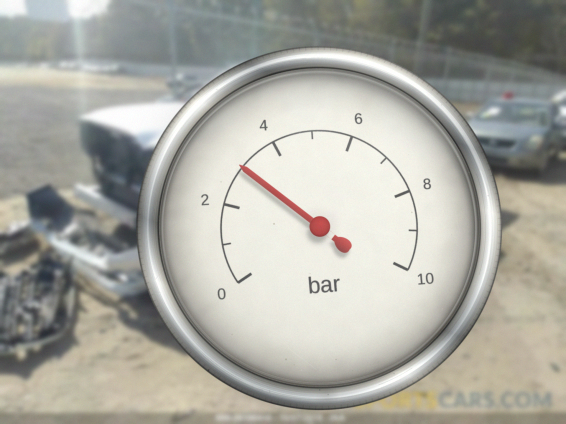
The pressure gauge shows 3bar
